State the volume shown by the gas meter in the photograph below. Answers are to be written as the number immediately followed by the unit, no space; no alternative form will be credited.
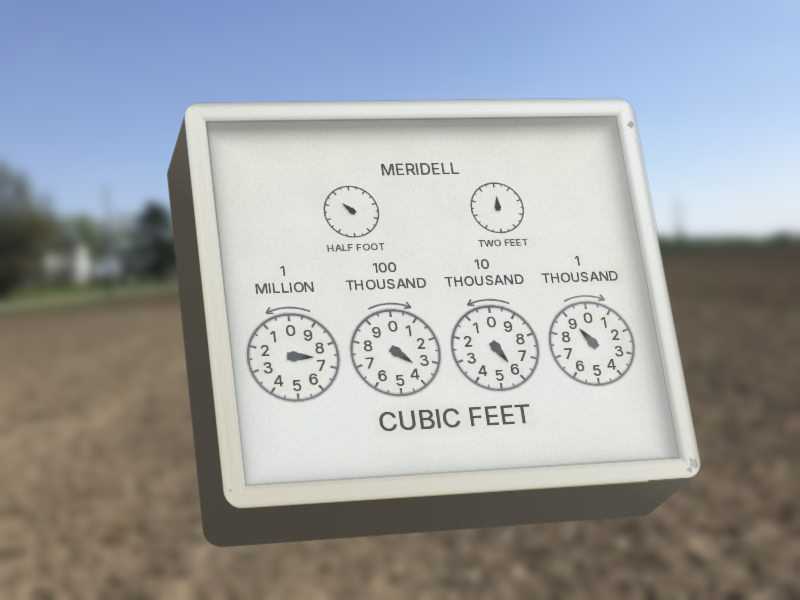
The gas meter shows 735900ft³
